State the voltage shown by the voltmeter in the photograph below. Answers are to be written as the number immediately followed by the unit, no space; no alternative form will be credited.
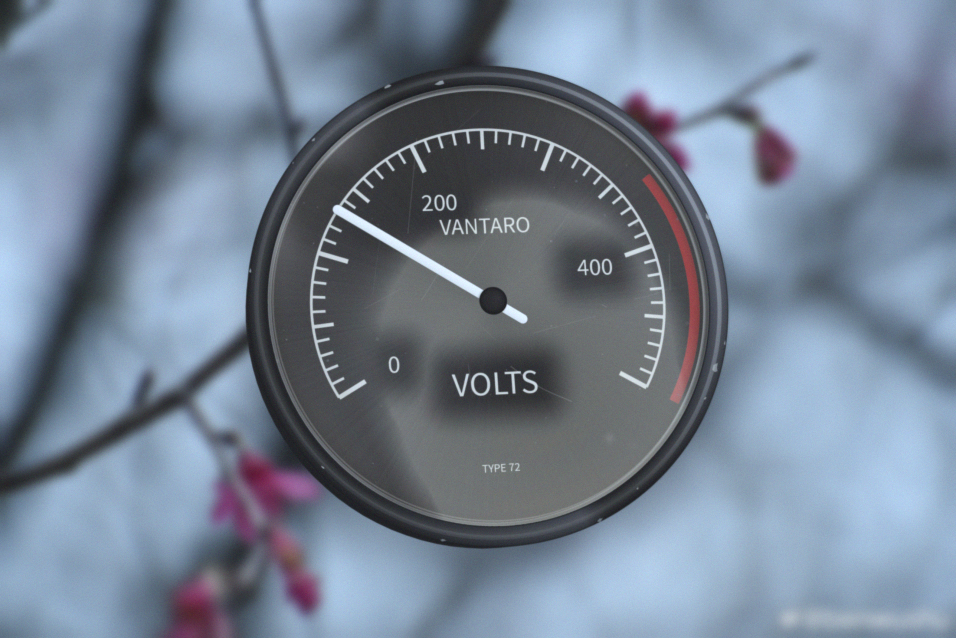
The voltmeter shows 130V
